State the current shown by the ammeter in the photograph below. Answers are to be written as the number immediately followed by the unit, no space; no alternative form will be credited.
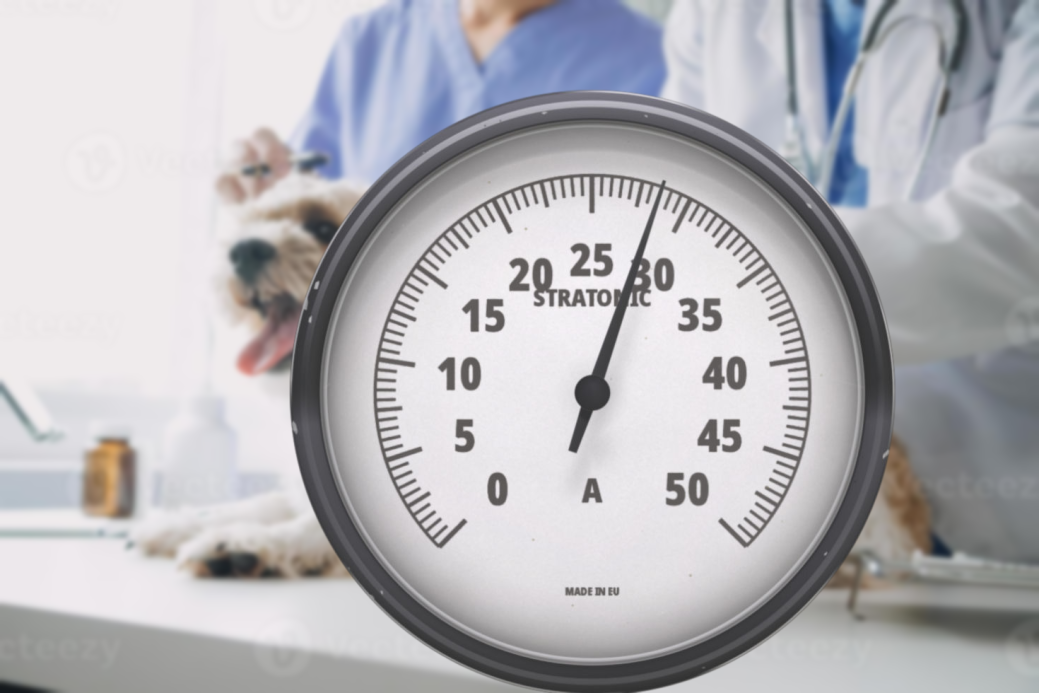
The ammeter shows 28.5A
